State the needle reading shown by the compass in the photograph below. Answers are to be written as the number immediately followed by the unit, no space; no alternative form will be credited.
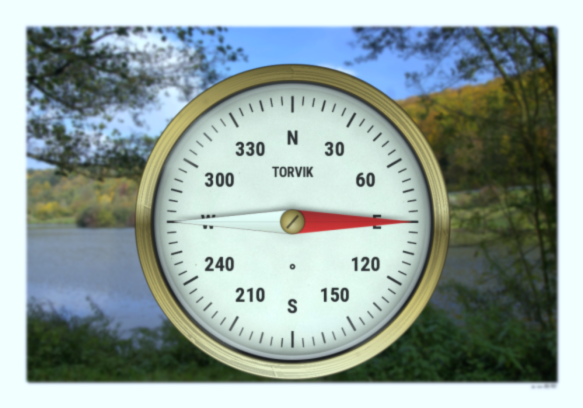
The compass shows 90°
